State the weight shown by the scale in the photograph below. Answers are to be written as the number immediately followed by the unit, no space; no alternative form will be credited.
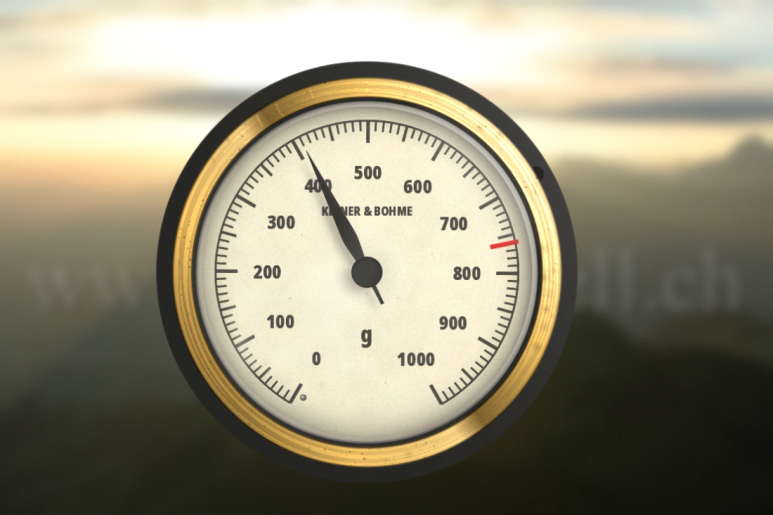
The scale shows 410g
